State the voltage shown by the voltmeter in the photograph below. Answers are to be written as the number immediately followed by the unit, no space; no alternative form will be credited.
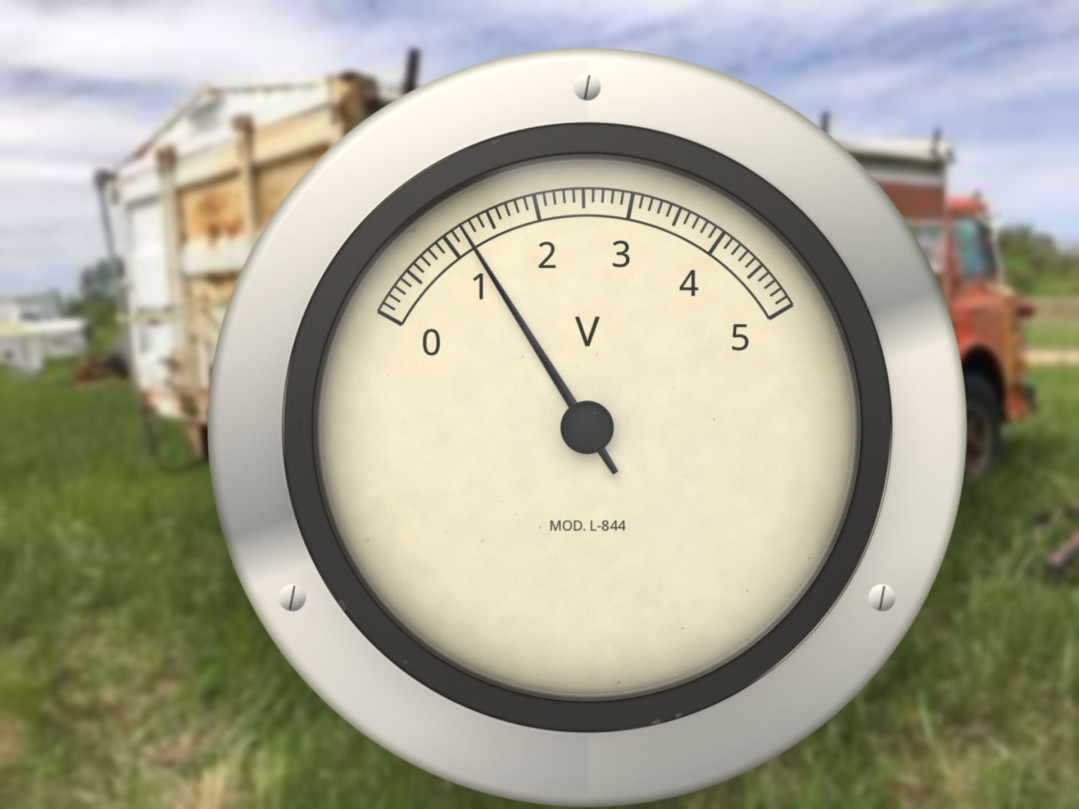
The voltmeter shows 1.2V
